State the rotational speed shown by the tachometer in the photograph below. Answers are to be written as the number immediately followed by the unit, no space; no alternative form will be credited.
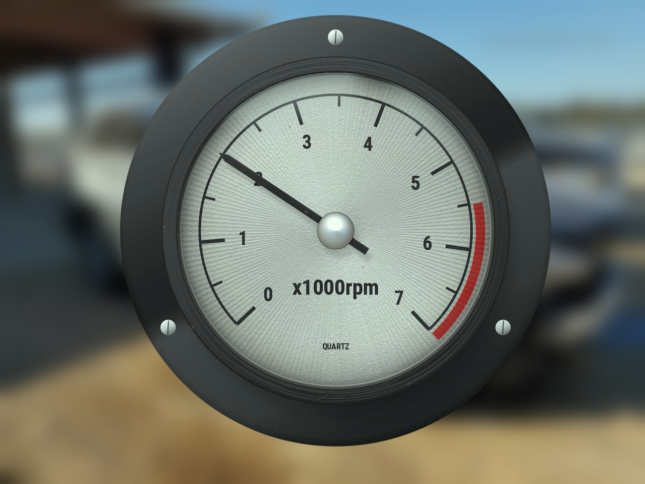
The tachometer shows 2000rpm
